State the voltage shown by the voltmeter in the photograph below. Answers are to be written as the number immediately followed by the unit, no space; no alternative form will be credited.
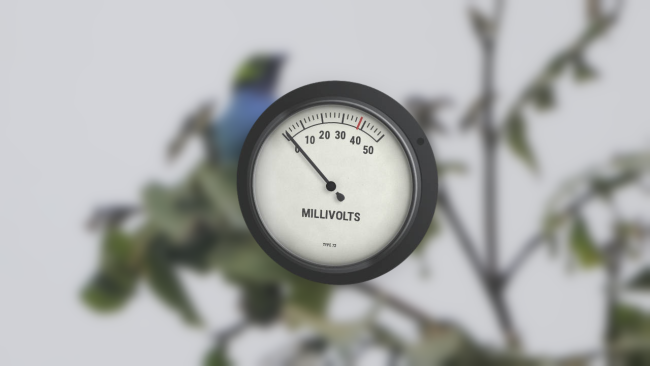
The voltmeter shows 2mV
